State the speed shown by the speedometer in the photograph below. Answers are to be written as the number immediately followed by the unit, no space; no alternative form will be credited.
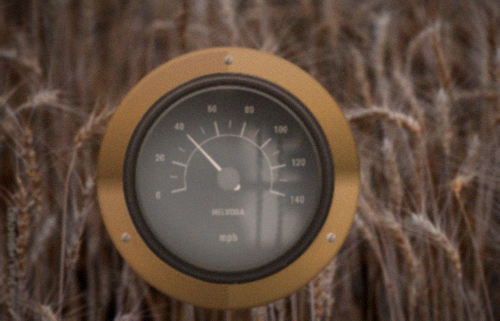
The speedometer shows 40mph
